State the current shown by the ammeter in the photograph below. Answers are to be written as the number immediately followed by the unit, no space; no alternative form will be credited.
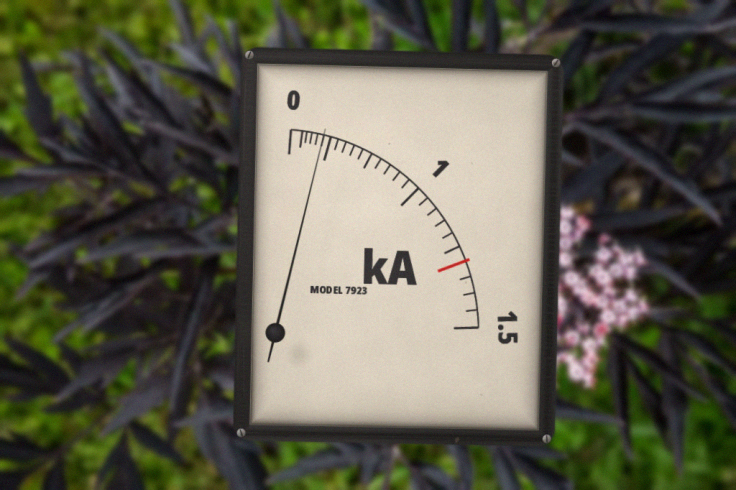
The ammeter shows 0.45kA
